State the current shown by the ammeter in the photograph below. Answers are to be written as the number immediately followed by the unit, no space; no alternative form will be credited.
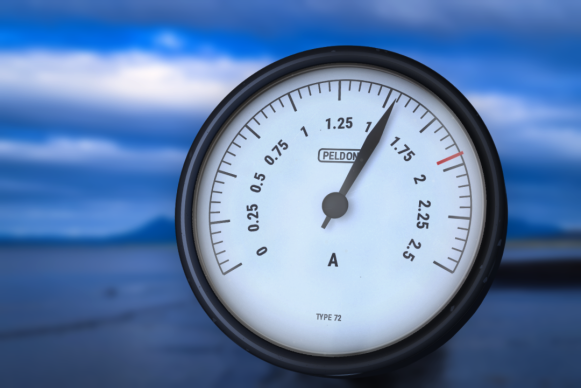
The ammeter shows 1.55A
